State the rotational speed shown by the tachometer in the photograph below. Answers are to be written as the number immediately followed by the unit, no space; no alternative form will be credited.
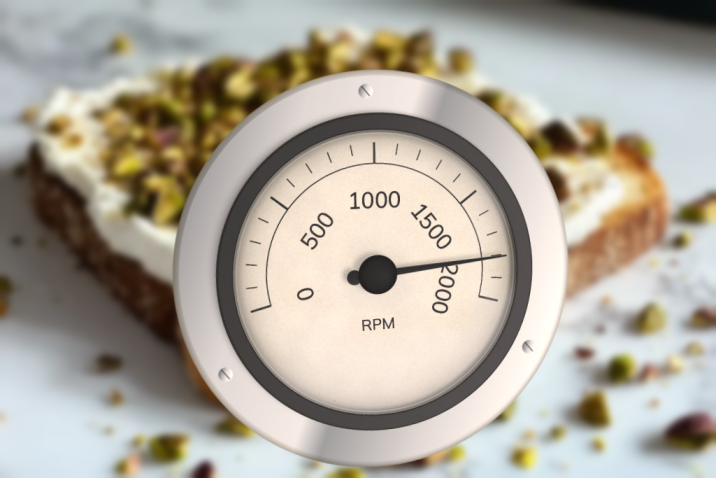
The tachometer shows 1800rpm
